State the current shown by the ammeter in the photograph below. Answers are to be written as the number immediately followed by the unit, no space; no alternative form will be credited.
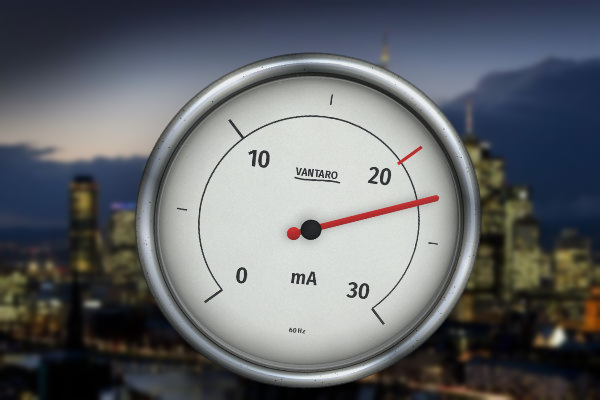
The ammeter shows 22.5mA
